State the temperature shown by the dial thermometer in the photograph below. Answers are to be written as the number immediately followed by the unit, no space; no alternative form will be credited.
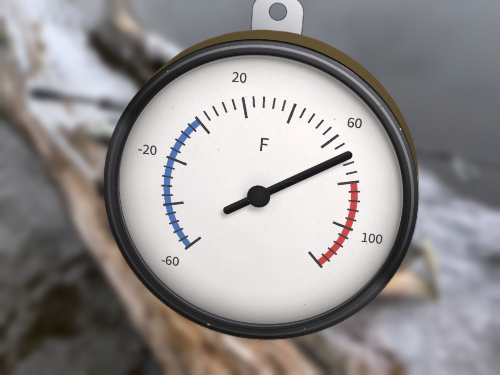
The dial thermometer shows 68°F
